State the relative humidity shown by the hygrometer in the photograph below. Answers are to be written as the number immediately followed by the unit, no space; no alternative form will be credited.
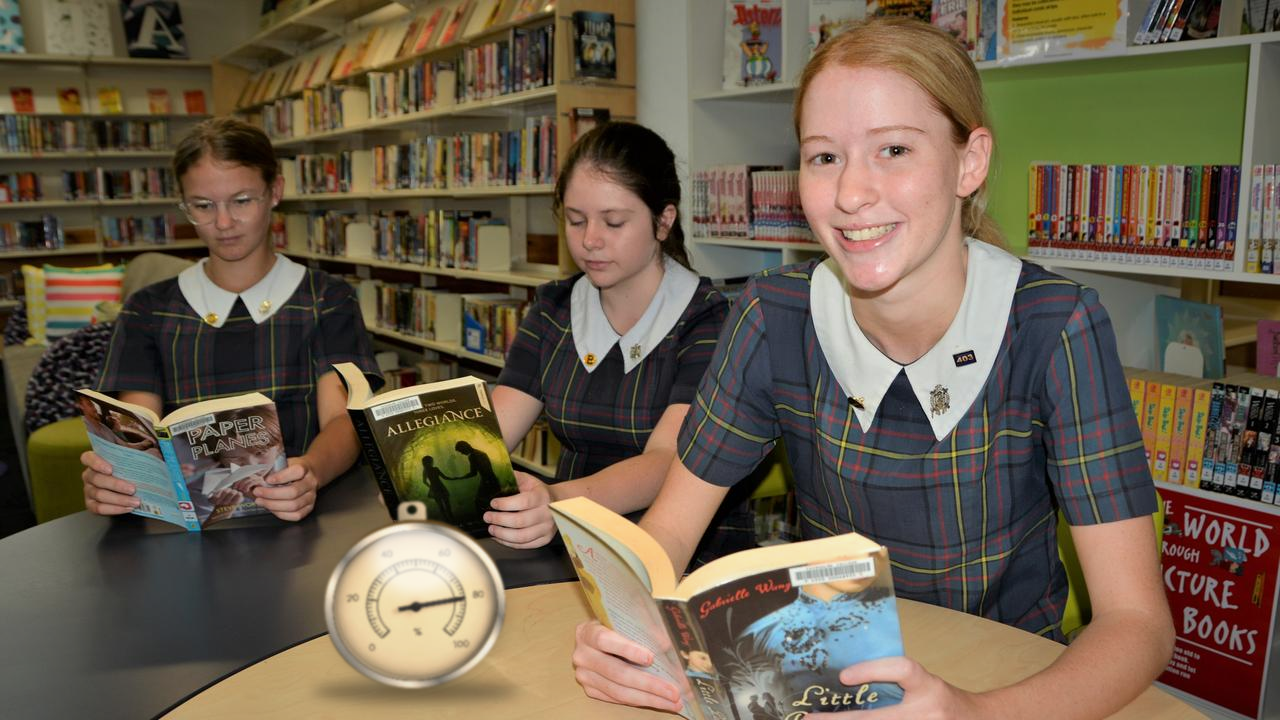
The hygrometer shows 80%
